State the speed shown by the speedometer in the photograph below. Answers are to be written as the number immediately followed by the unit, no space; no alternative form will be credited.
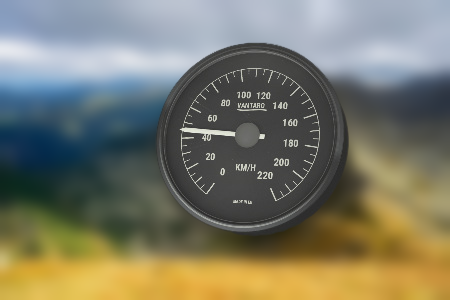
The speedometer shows 45km/h
